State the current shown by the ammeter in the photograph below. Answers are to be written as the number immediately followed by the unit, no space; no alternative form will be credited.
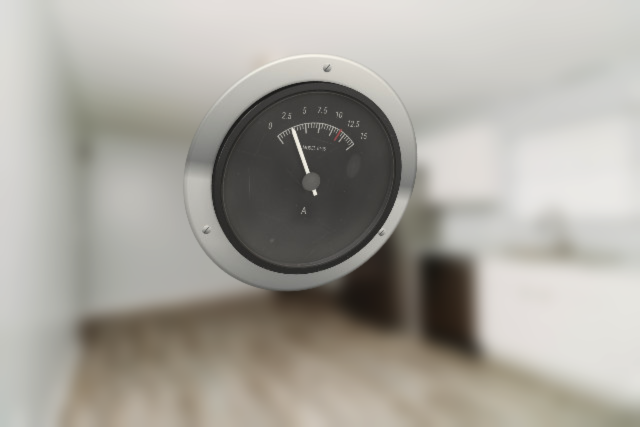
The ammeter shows 2.5A
